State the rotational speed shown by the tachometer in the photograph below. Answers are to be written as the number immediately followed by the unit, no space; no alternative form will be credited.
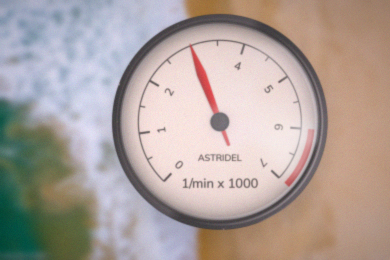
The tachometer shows 3000rpm
